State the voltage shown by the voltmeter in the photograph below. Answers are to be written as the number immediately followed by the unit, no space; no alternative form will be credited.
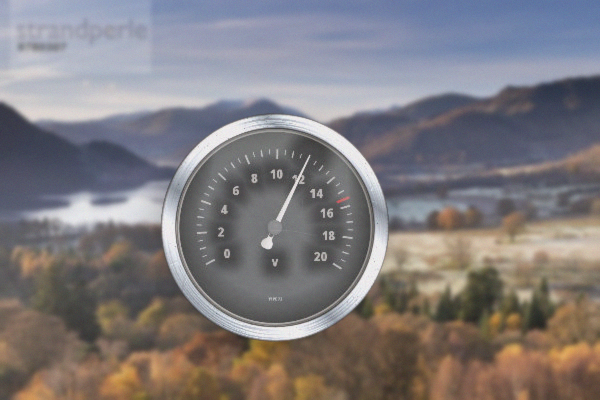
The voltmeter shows 12V
